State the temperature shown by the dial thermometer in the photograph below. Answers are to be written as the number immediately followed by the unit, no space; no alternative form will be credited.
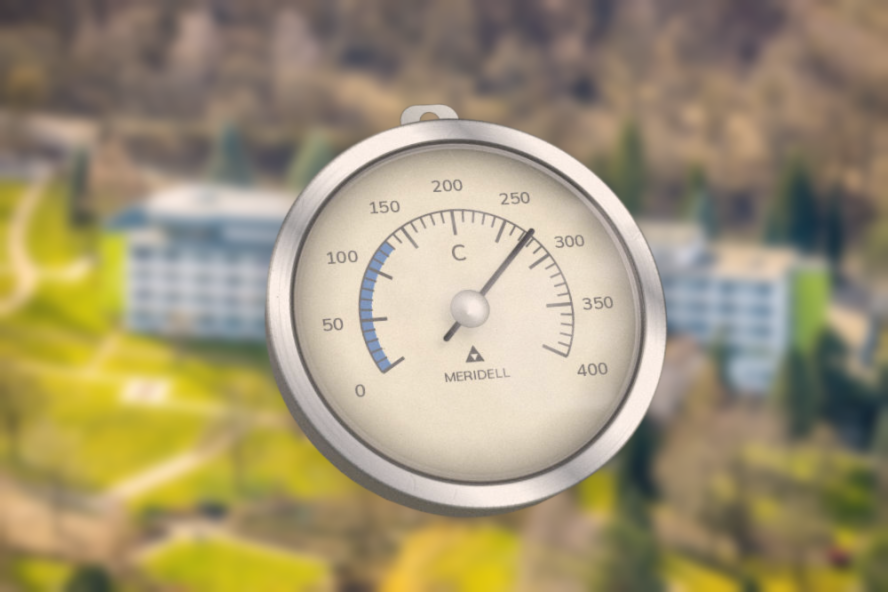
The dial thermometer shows 275°C
